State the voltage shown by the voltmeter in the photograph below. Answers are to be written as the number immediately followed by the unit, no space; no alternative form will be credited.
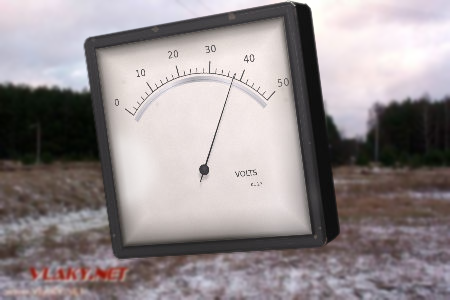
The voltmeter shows 38V
